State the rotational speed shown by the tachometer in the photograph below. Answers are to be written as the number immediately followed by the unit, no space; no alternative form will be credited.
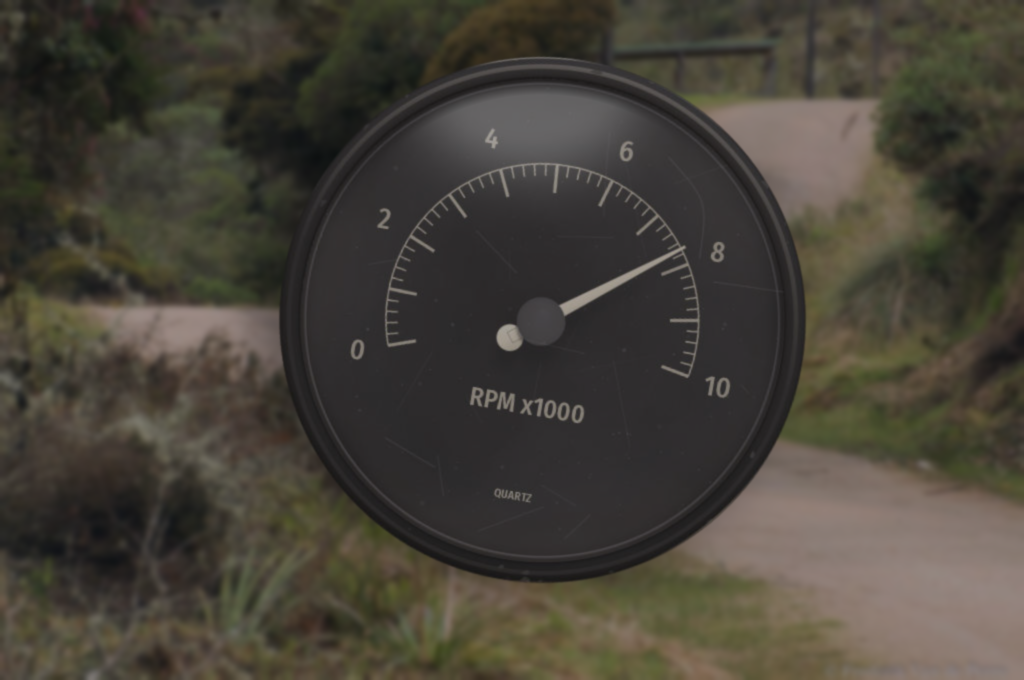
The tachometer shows 7700rpm
